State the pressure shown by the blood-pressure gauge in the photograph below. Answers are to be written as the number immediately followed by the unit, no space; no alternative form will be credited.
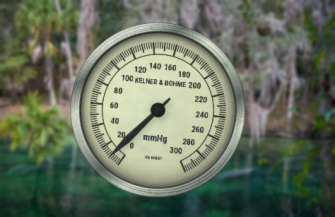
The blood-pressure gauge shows 10mmHg
